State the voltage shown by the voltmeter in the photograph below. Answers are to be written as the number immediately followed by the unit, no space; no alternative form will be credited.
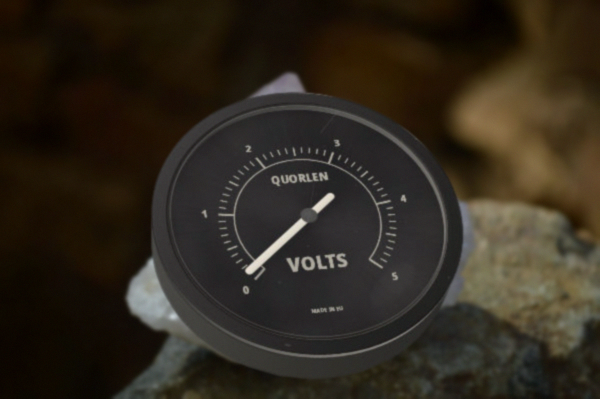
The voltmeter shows 0.1V
